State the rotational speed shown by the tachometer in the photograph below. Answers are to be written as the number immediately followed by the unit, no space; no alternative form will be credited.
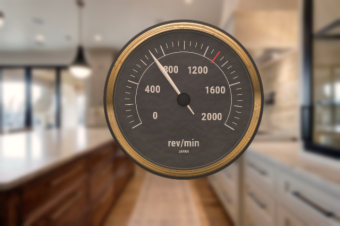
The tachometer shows 700rpm
